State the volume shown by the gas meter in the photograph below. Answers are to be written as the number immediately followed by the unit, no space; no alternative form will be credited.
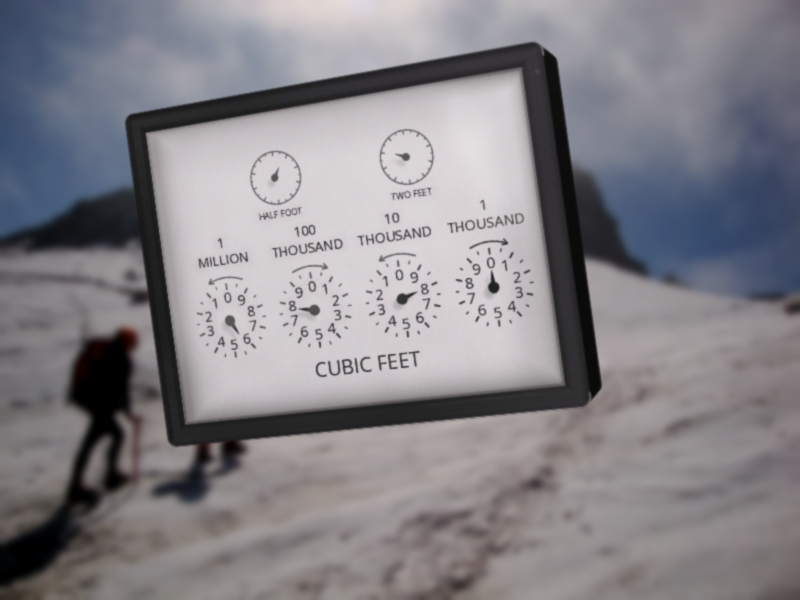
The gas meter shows 578000ft³
